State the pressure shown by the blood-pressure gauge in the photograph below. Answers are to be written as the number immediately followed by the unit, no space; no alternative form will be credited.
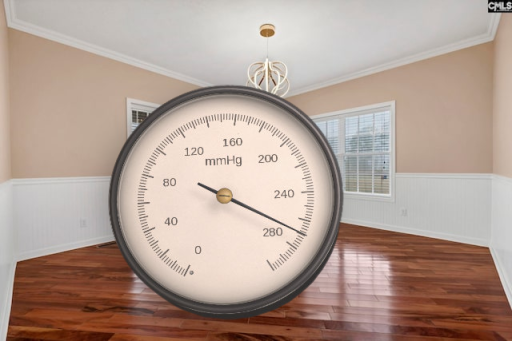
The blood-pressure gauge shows 270mmHg
